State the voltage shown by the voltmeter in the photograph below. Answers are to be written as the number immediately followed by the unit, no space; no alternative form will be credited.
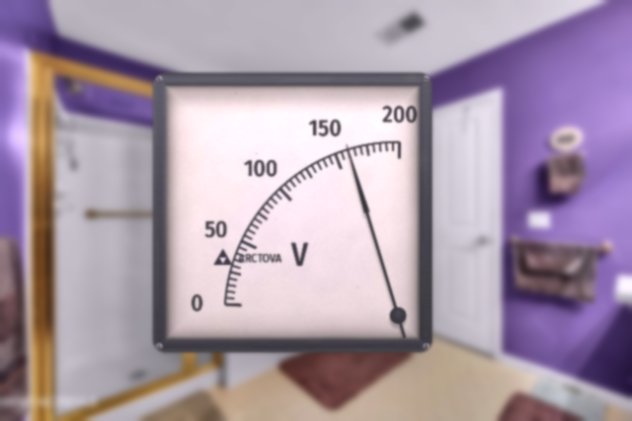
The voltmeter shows 160V
